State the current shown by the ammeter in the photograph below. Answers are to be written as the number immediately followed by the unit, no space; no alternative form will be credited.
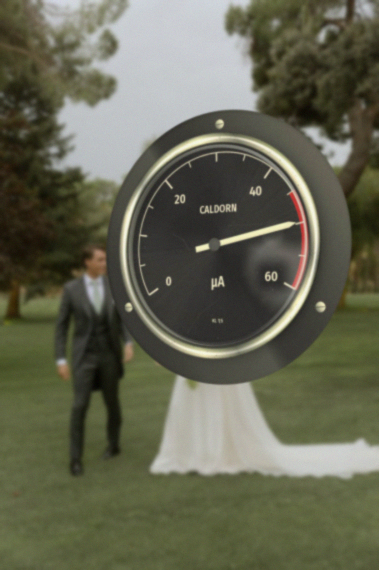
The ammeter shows 50µA
